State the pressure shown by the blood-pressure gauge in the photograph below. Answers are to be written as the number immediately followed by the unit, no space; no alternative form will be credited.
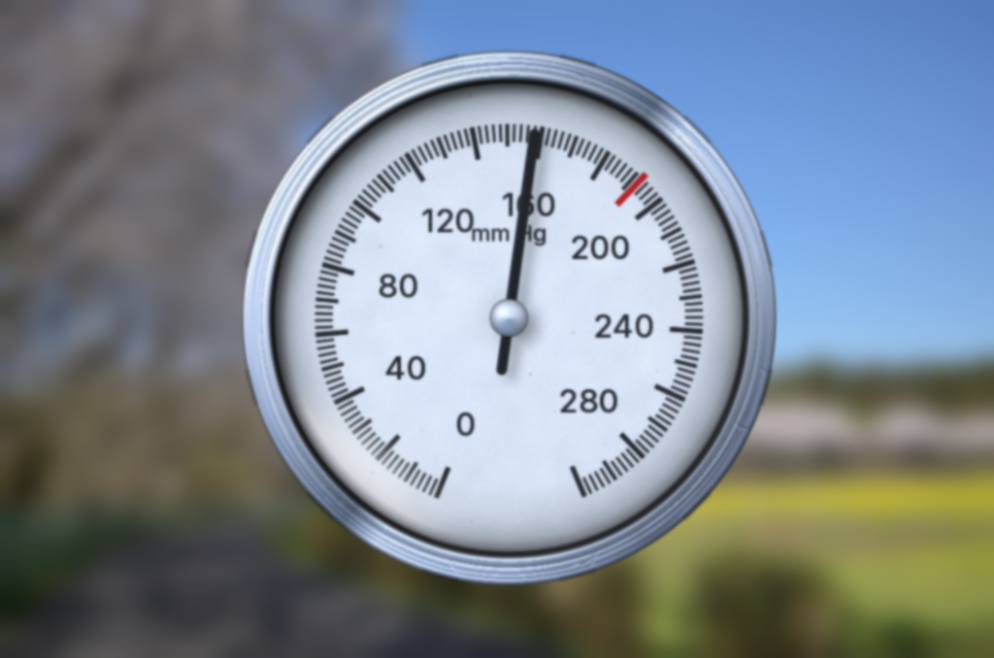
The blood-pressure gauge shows 158mmHg
